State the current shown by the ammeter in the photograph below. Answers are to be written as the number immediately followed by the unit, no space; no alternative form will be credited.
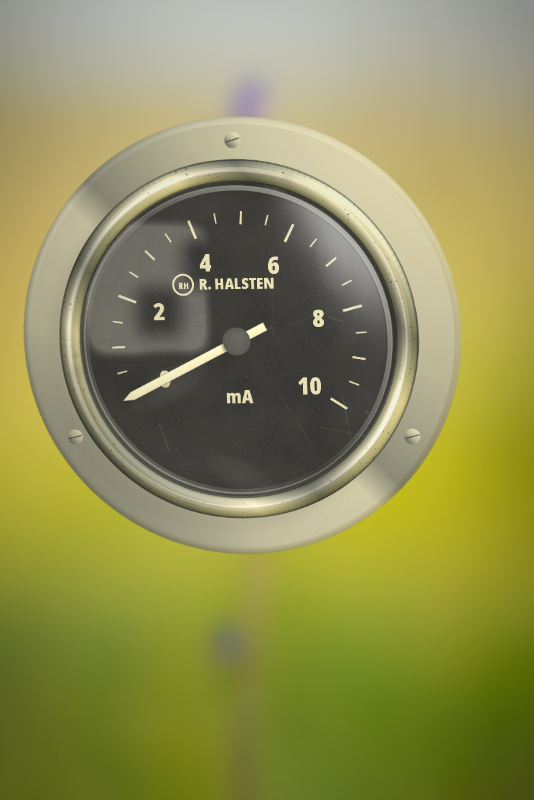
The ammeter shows 0mA
